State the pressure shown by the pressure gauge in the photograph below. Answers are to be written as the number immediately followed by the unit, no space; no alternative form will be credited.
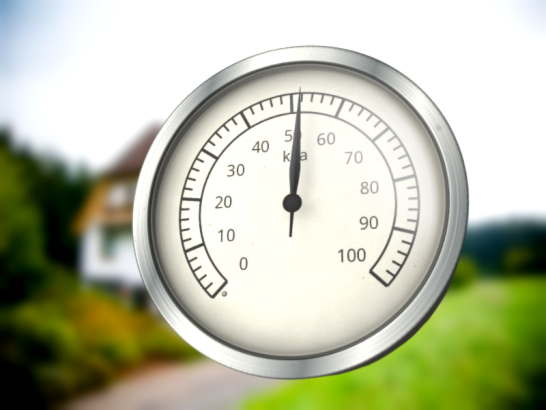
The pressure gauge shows 52kPa
